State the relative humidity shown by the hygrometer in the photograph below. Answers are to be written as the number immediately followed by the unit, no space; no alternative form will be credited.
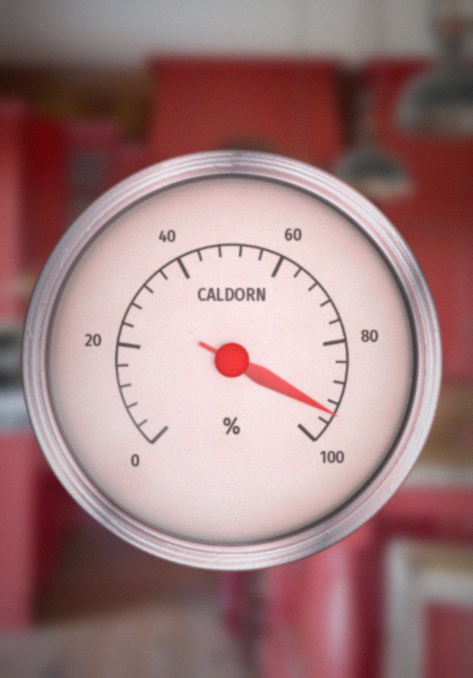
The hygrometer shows 94%
